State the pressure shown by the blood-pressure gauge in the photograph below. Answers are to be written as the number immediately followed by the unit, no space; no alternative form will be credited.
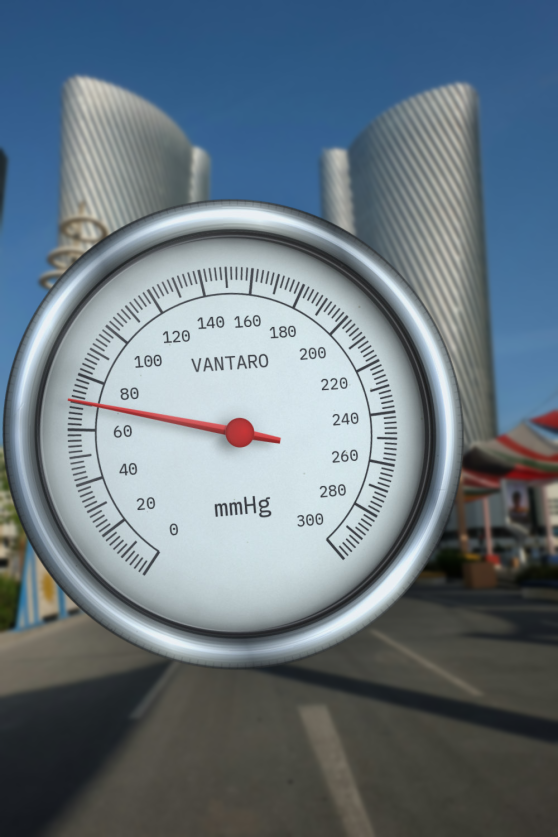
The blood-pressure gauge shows 70mmHg
